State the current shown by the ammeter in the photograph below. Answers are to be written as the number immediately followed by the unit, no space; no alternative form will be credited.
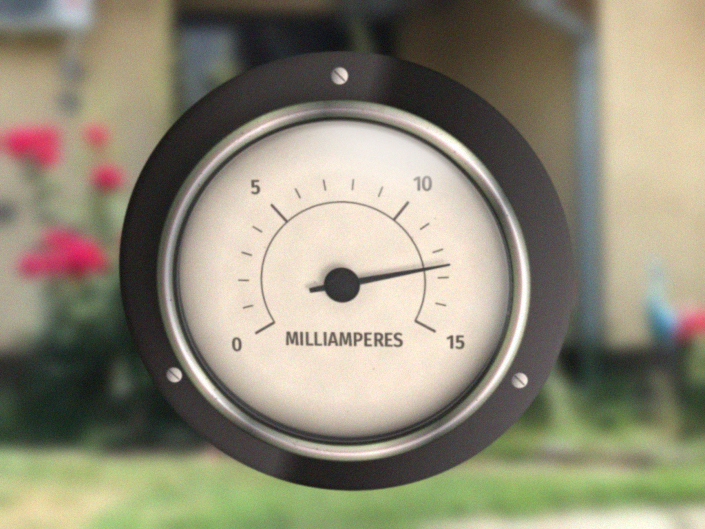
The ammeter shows 12.5mA
